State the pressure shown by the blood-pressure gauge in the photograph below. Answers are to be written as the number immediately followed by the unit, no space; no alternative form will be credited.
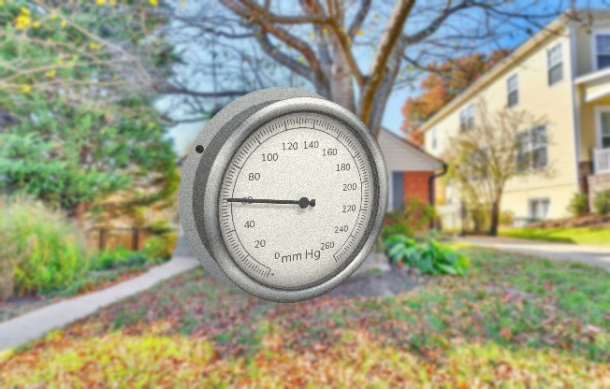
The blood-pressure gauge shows 60mmHg
